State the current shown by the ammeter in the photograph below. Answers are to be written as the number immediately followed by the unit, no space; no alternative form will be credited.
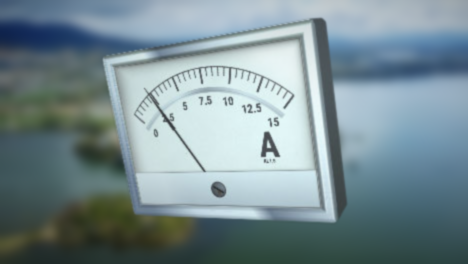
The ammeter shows 2.5A
